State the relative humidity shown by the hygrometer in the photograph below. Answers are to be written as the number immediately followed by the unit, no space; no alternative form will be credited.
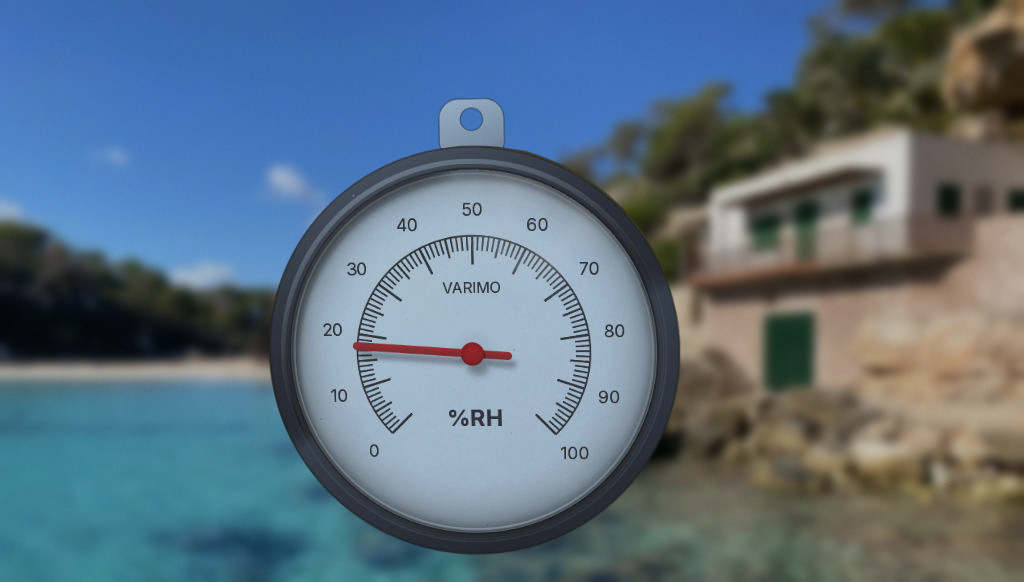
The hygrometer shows 18%
